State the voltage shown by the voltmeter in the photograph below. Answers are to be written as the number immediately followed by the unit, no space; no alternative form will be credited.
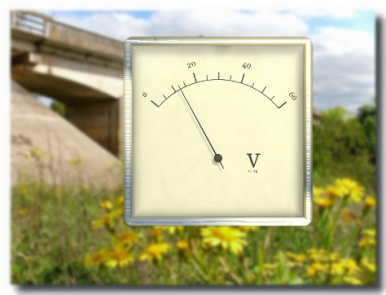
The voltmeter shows 12.5V
